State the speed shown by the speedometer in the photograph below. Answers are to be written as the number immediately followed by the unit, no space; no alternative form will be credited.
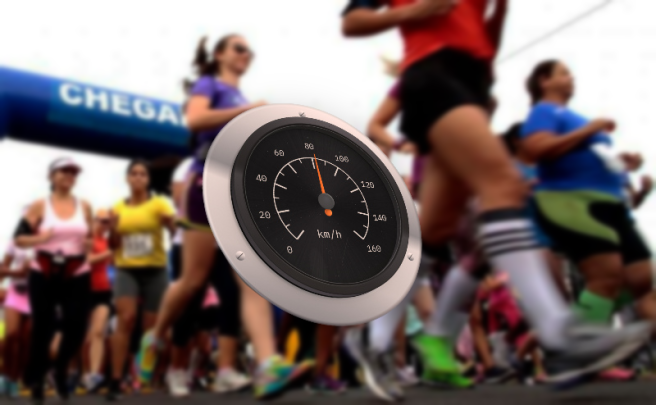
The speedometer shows 80km/h
